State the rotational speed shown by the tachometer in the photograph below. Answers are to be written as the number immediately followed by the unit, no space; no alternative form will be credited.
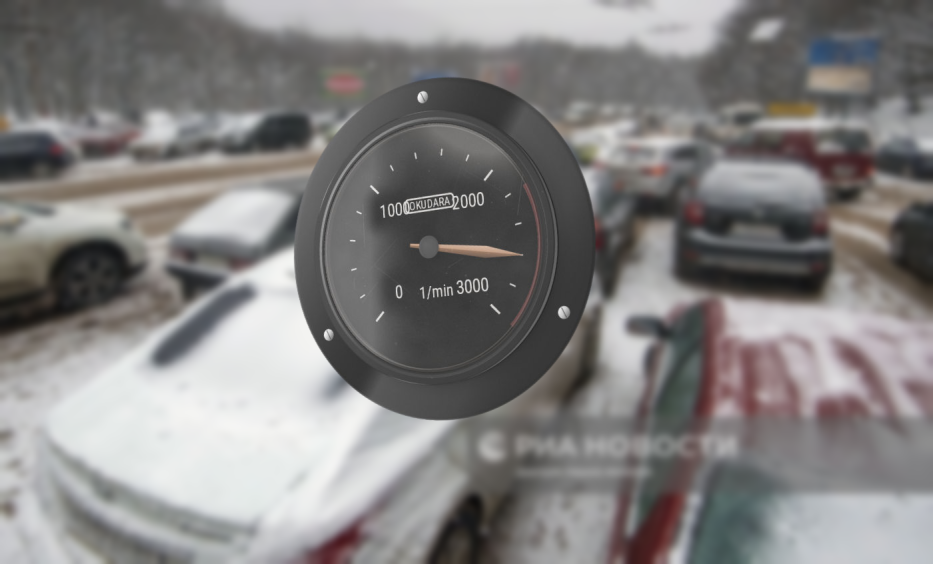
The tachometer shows 2600rpm
